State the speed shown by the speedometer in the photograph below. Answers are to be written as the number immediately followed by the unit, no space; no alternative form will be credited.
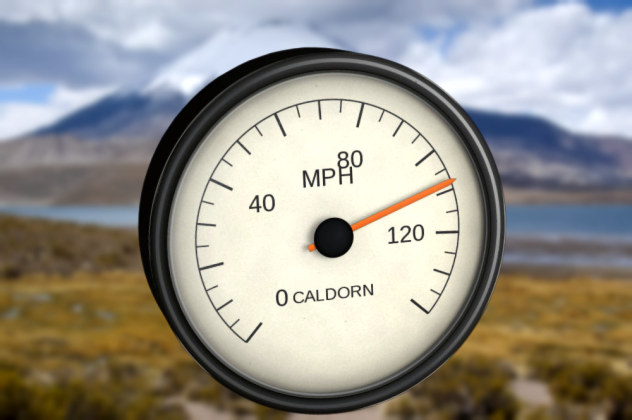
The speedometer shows 107.5mph
